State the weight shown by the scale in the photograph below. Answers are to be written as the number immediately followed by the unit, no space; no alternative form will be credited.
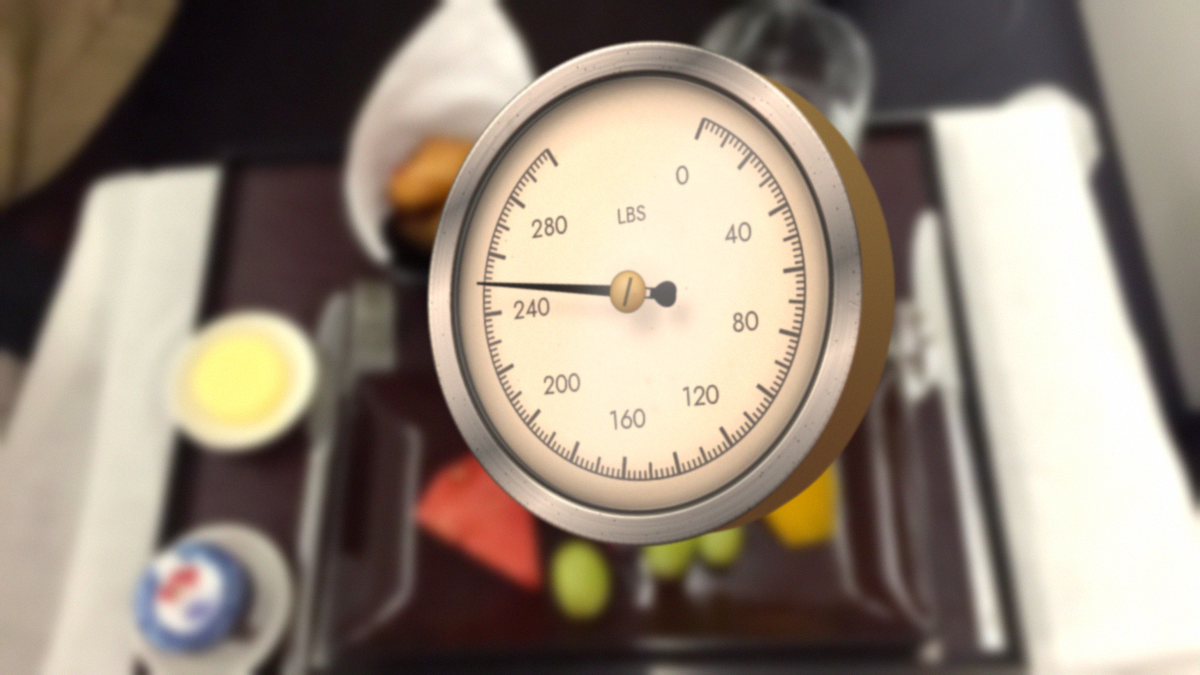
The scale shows 250lb
